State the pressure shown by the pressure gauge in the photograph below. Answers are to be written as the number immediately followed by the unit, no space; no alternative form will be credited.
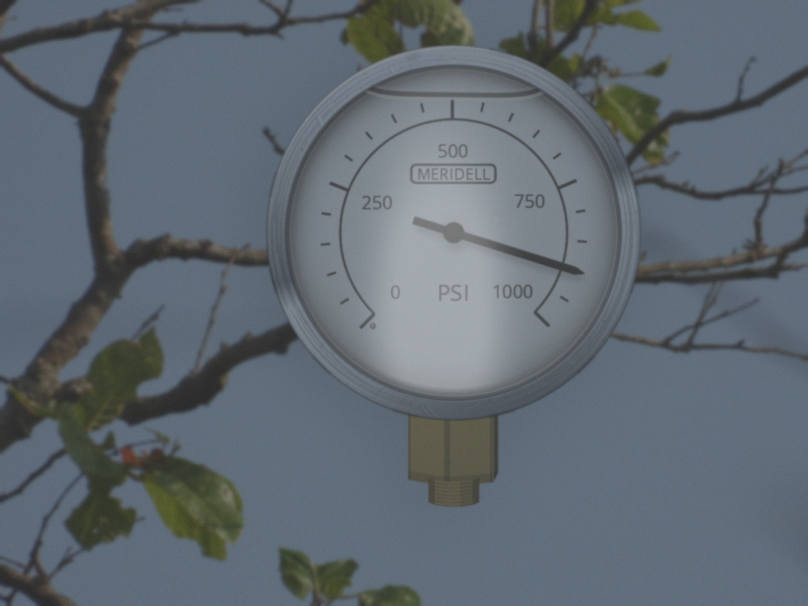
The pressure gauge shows 900psi
